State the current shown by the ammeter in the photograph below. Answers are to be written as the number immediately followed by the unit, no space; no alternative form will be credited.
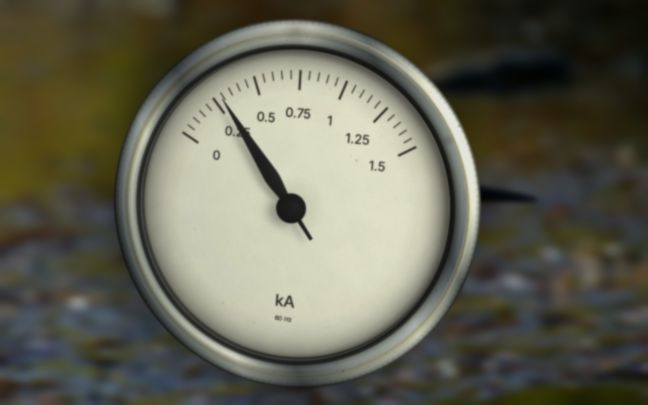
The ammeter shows 0.3kA
